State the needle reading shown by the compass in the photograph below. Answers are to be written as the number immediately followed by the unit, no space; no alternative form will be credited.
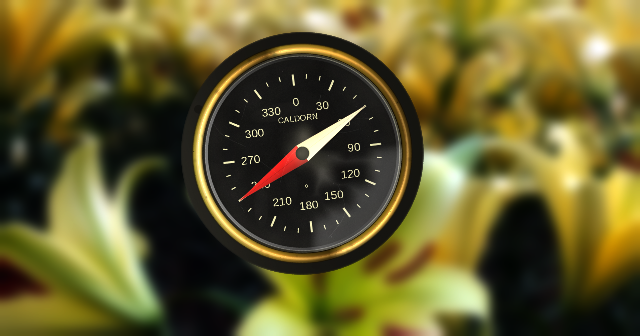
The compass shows 240°
